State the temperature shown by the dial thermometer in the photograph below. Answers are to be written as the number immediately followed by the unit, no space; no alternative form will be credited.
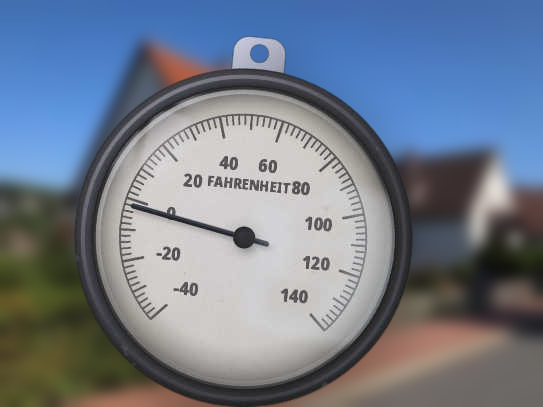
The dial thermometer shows -2°F
